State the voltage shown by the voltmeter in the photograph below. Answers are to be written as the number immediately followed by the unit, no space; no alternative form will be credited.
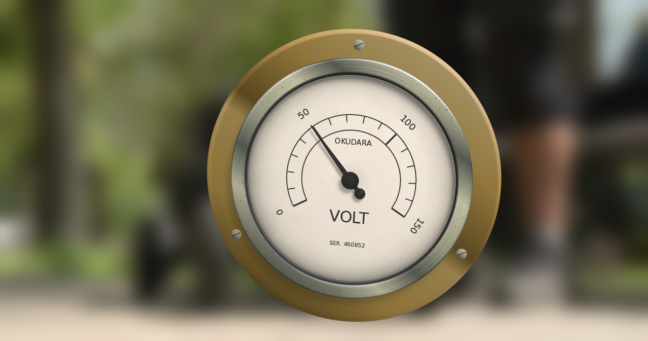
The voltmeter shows 50V
